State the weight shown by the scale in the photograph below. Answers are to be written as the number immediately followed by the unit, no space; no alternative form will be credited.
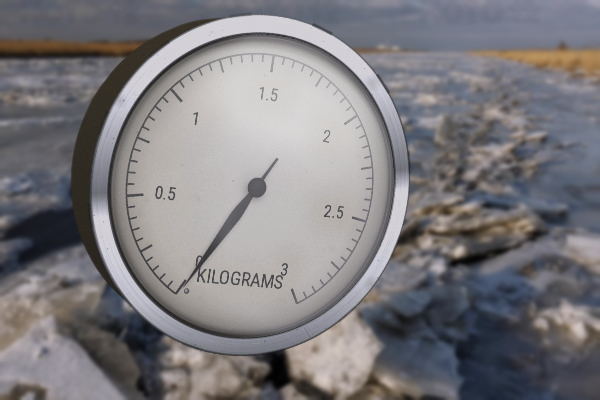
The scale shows 0kg
